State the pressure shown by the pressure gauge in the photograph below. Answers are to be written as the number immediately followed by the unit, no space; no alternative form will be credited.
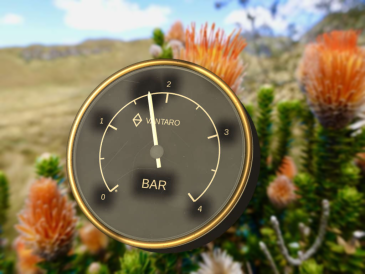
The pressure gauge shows 1.75bar
